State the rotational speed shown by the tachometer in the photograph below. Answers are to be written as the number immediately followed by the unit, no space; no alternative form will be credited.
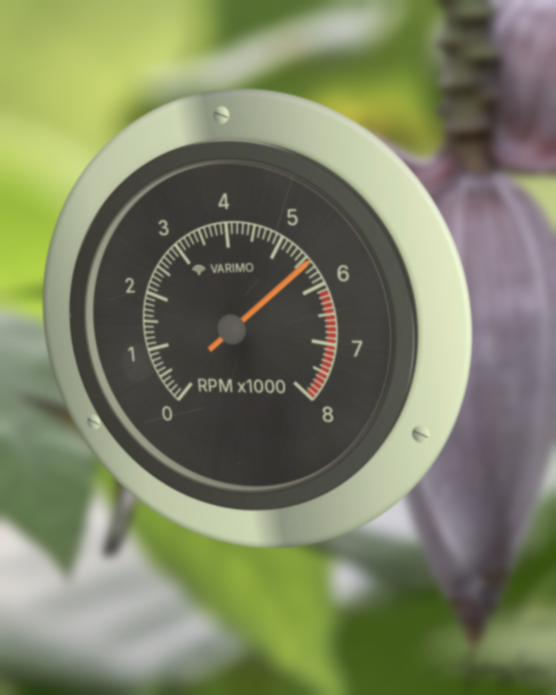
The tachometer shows 5600rpm
